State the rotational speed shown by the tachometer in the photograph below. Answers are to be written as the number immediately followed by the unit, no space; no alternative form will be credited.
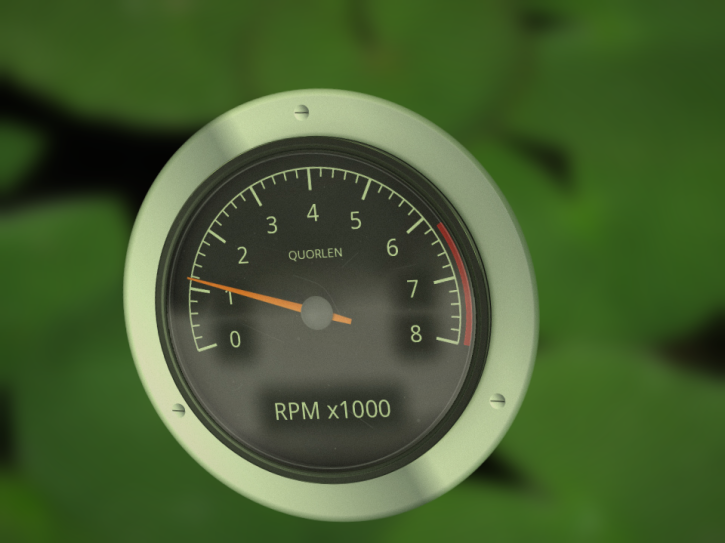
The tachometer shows 1200rpm
